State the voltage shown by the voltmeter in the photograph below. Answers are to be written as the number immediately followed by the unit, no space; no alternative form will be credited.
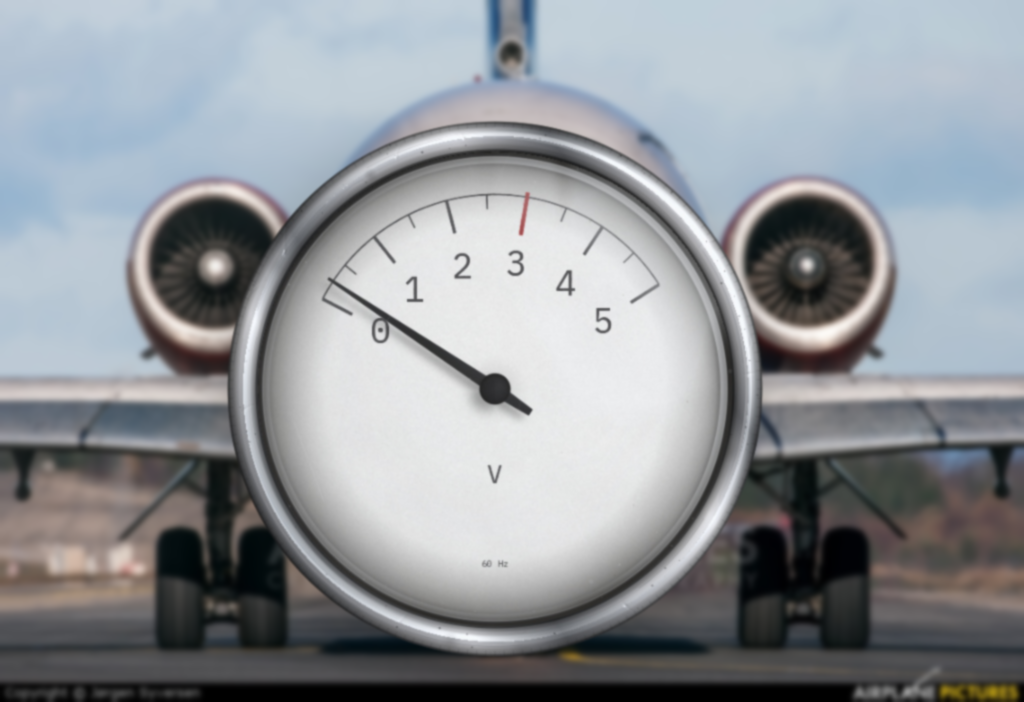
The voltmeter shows 0.25V
